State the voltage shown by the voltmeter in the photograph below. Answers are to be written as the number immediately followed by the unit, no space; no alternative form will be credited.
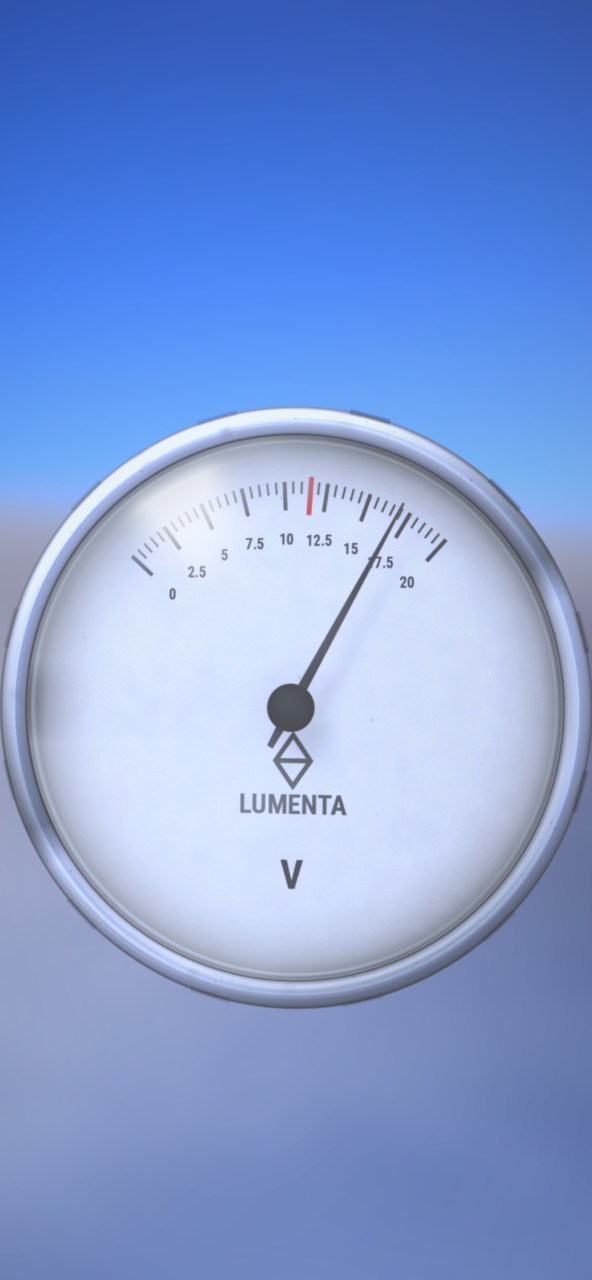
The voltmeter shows 17V
